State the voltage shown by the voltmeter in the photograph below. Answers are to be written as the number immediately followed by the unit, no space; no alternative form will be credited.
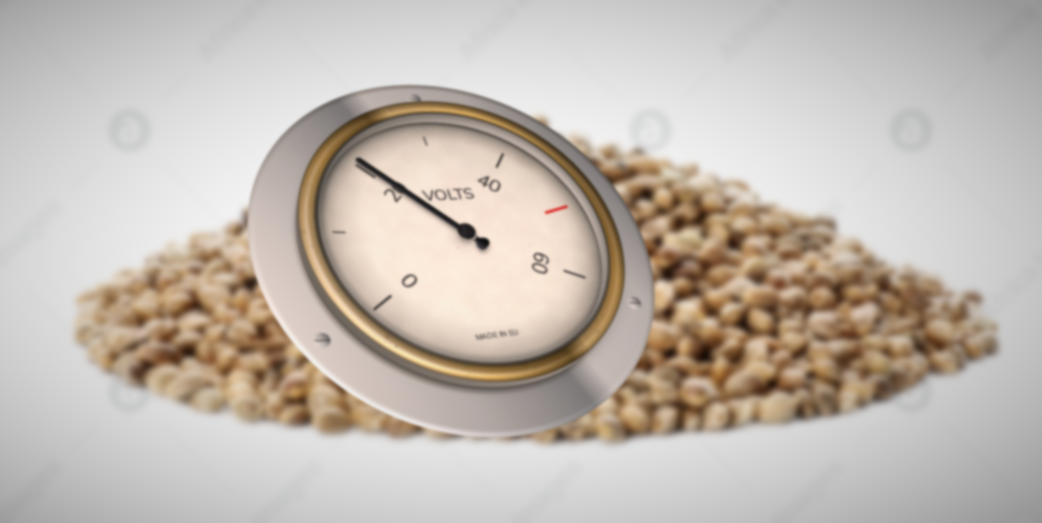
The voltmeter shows 20V
